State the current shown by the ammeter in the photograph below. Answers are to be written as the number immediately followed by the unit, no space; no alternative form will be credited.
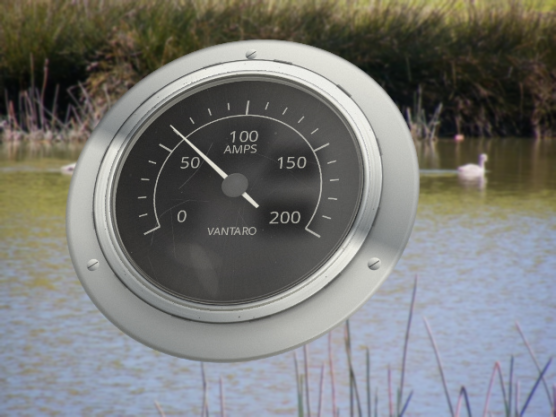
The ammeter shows 60A
